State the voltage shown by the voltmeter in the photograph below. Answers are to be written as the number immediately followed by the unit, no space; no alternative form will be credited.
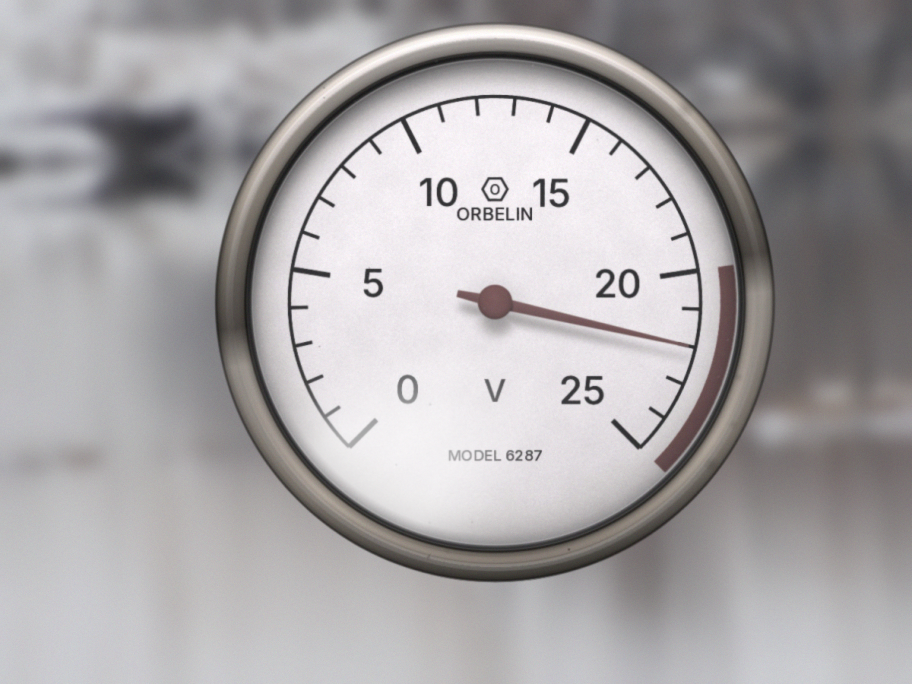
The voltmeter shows 22V
